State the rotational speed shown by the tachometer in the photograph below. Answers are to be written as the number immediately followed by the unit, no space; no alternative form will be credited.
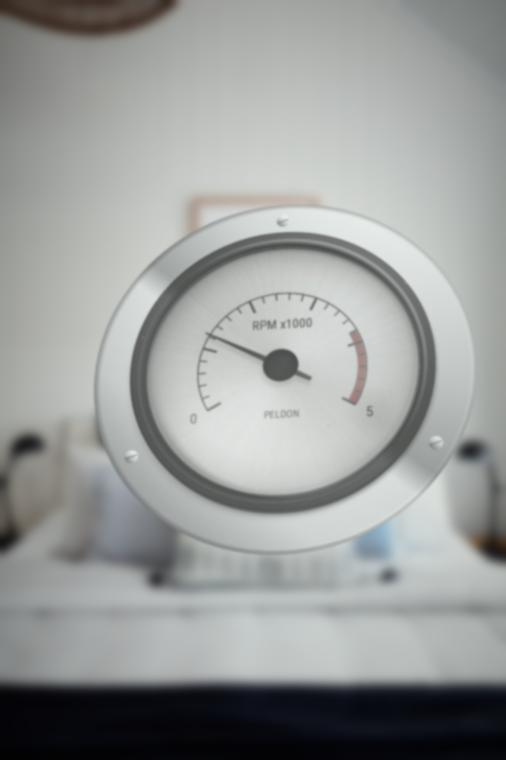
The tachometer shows 1200rpm
